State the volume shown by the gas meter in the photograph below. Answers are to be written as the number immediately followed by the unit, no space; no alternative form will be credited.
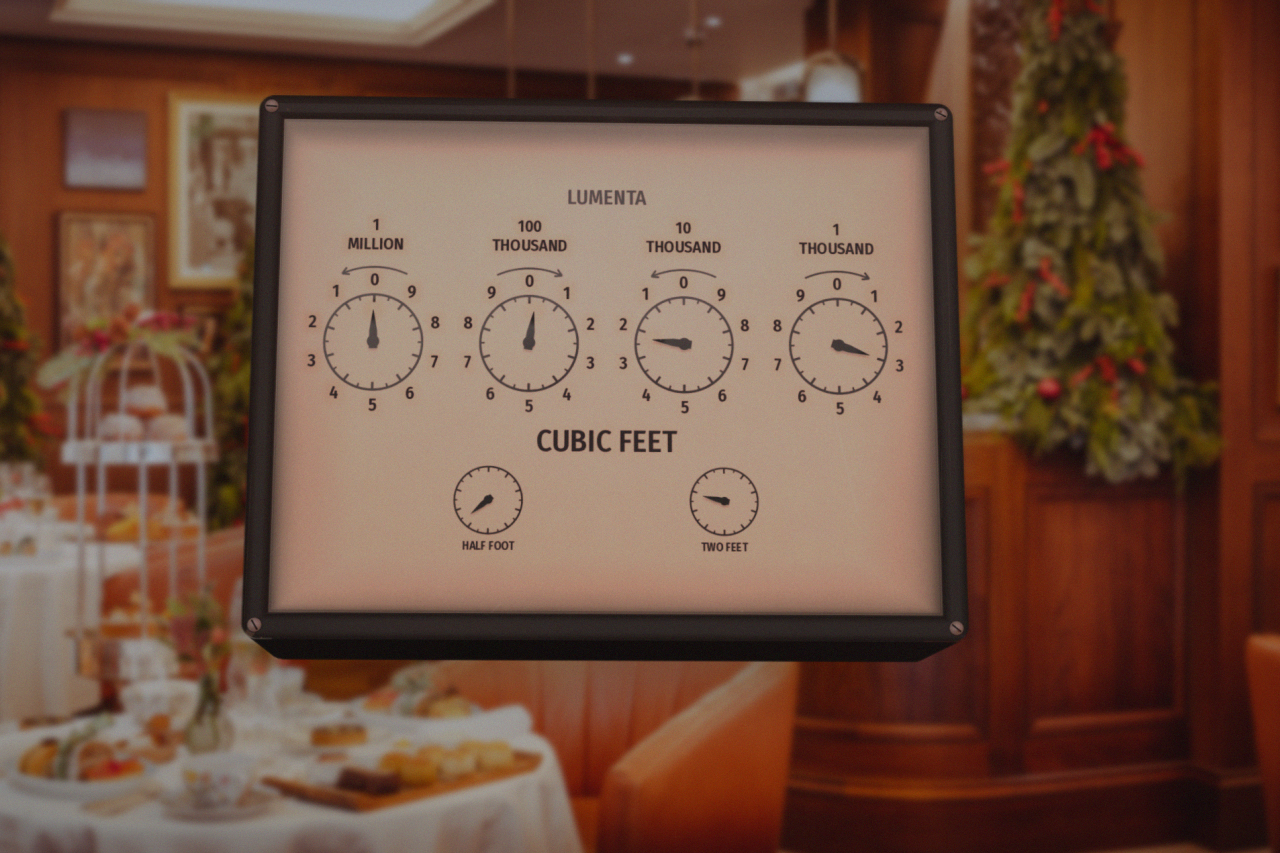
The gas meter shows 2300ft³
